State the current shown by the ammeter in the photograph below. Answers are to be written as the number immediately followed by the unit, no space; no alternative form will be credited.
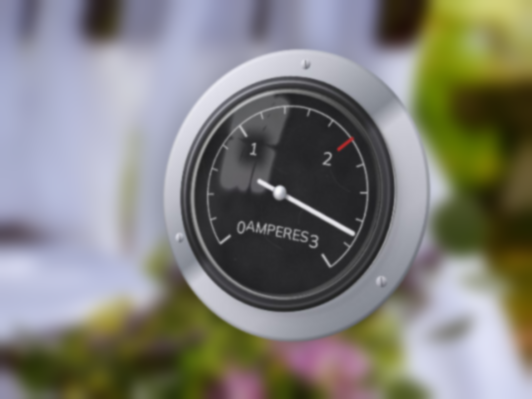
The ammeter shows 2.7A
